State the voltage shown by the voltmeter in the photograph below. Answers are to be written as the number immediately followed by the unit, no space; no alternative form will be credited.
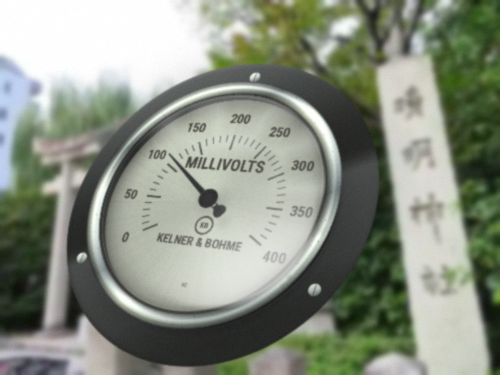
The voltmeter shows 110mV
